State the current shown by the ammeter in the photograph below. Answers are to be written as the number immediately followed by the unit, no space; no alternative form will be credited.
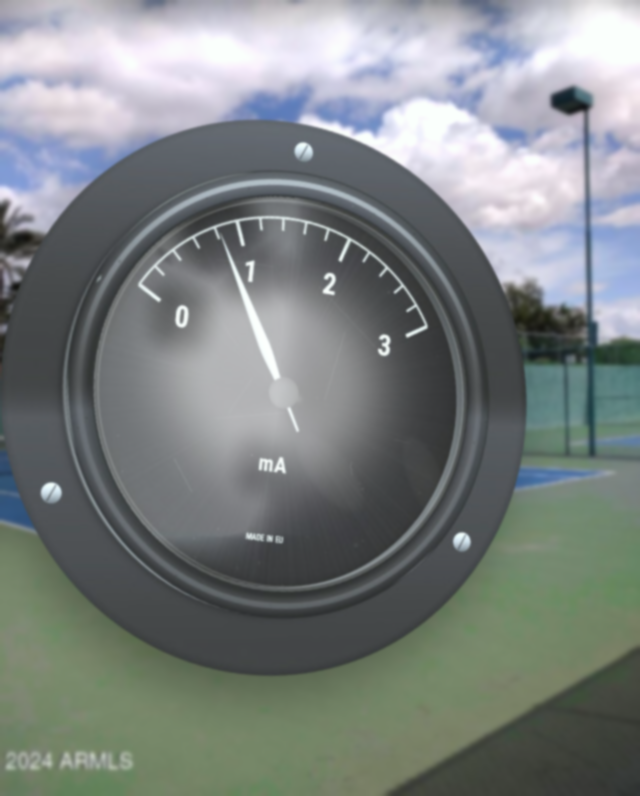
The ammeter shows 0.8mA
